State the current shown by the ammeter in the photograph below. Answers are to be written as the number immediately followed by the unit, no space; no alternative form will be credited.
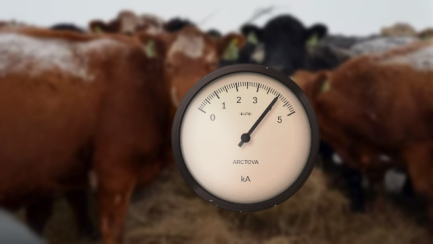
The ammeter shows 4kA
